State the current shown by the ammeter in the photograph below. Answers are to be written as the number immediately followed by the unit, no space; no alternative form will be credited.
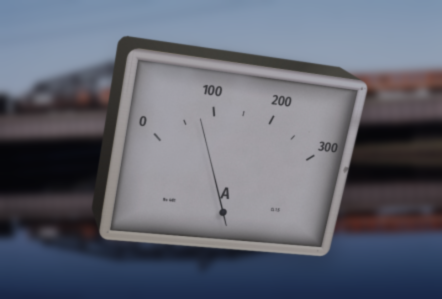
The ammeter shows 75A
